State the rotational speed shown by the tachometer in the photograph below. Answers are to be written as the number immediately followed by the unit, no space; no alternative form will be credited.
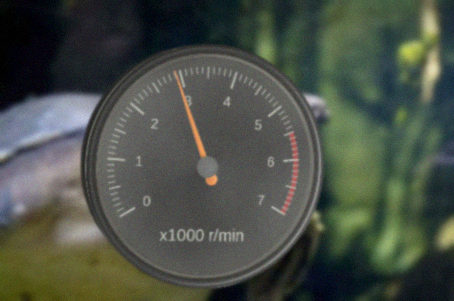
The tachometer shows 2900rpm
